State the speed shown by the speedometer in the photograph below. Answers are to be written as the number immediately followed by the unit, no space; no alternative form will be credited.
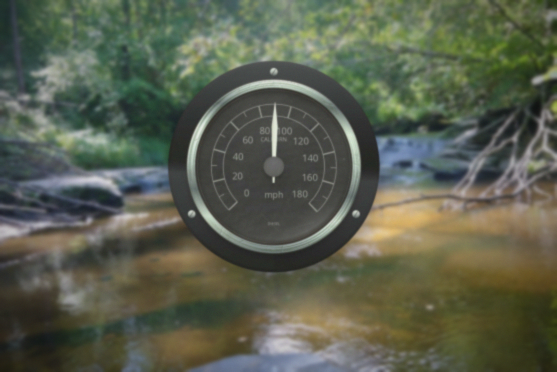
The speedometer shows 90mph
